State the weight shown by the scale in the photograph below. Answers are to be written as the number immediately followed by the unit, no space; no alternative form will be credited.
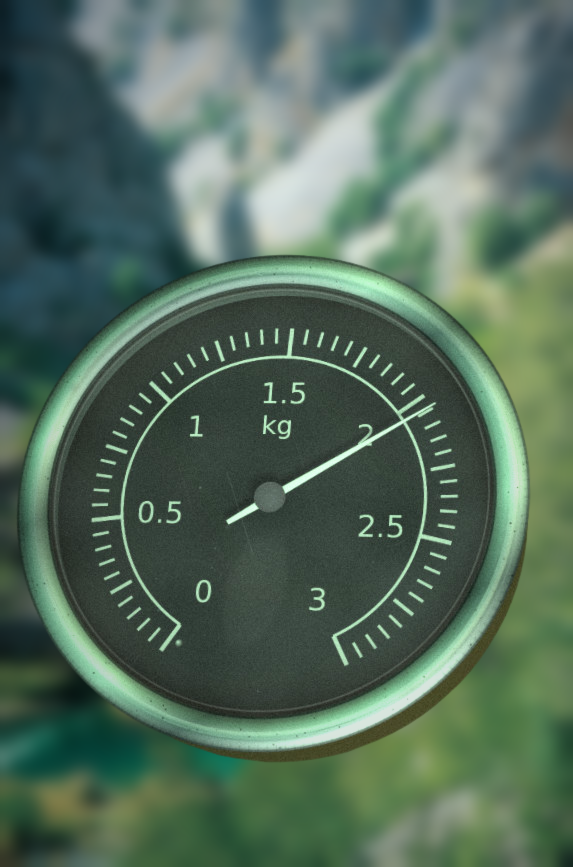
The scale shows 2.05kg
